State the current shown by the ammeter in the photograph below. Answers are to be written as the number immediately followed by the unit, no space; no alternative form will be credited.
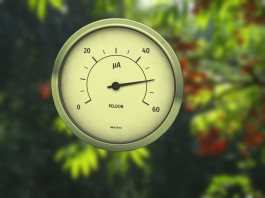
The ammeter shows 50µA
